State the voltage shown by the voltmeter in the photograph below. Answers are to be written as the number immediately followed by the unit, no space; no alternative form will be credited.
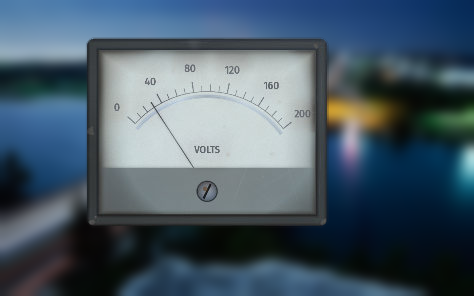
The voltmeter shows 30V
